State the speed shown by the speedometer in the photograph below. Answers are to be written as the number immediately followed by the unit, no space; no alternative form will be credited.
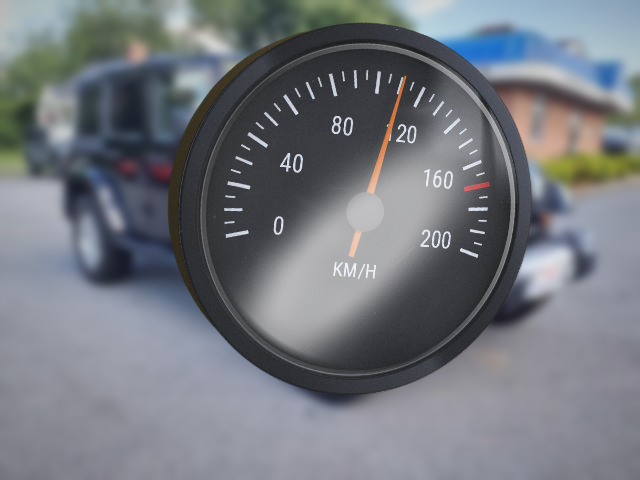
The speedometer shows 110km/h
